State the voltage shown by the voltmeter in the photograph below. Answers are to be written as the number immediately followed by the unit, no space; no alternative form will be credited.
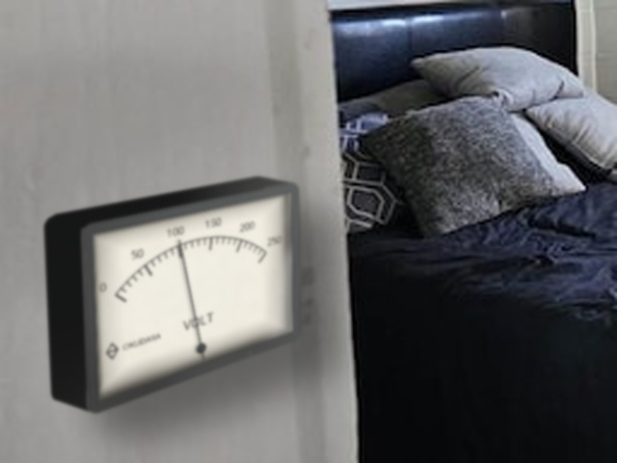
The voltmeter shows 100V
